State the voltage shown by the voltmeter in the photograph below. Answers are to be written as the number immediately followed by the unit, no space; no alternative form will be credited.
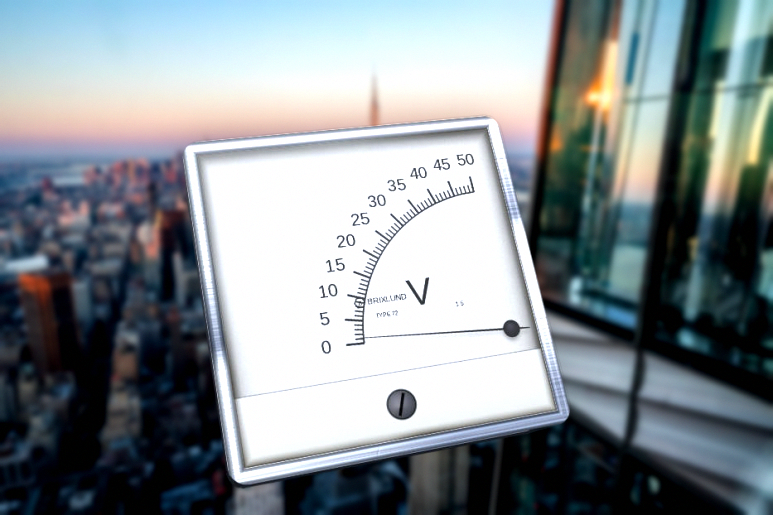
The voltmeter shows 1V
